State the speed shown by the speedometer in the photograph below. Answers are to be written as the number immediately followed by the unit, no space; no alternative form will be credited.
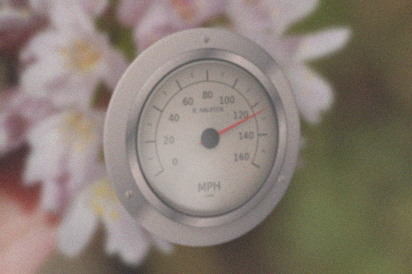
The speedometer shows 125mph
